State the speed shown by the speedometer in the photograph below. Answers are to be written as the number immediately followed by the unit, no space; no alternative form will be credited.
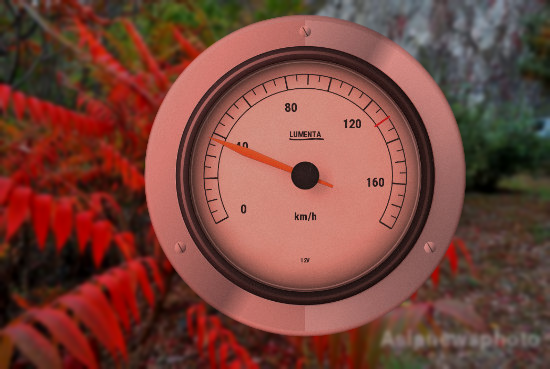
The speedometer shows 37.5km/h
